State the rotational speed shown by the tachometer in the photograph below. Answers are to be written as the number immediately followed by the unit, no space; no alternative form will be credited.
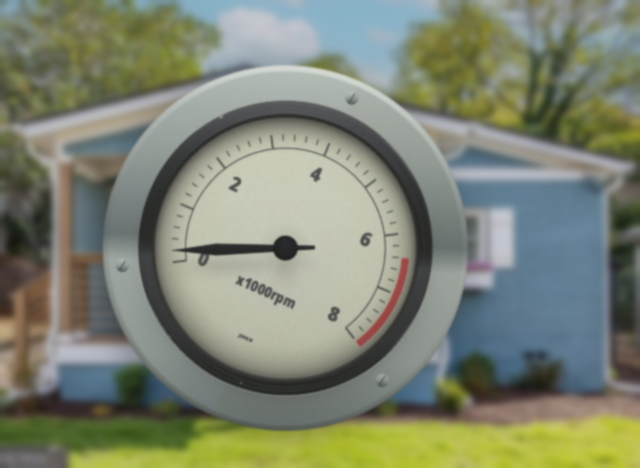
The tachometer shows 200rpm
